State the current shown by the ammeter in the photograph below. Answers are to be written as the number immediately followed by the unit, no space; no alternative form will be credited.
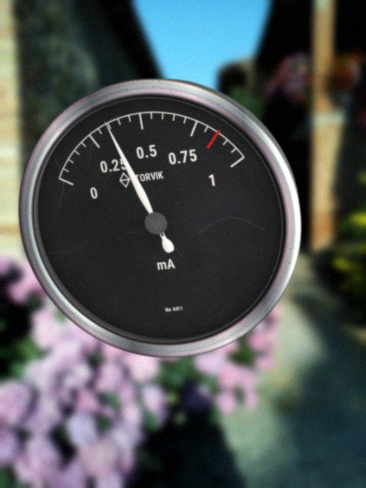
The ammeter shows 0.35mA
